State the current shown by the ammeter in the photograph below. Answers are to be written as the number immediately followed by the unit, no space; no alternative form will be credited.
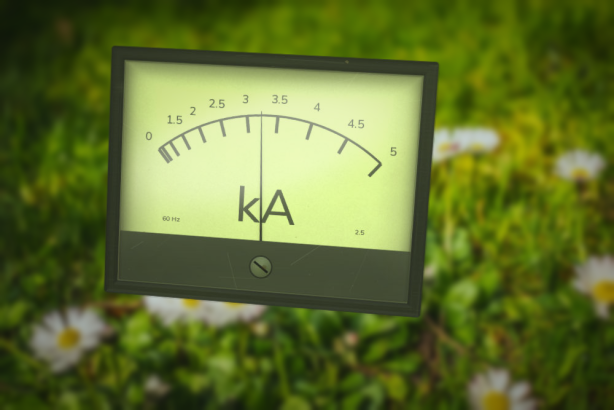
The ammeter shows 3.25kA
